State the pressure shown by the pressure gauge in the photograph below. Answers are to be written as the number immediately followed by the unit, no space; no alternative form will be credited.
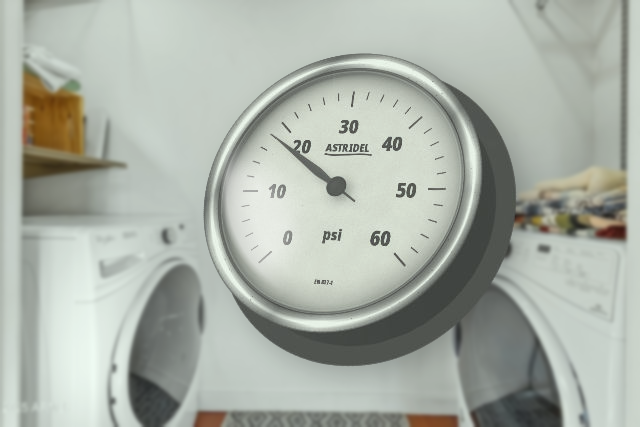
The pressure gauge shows 18psi
